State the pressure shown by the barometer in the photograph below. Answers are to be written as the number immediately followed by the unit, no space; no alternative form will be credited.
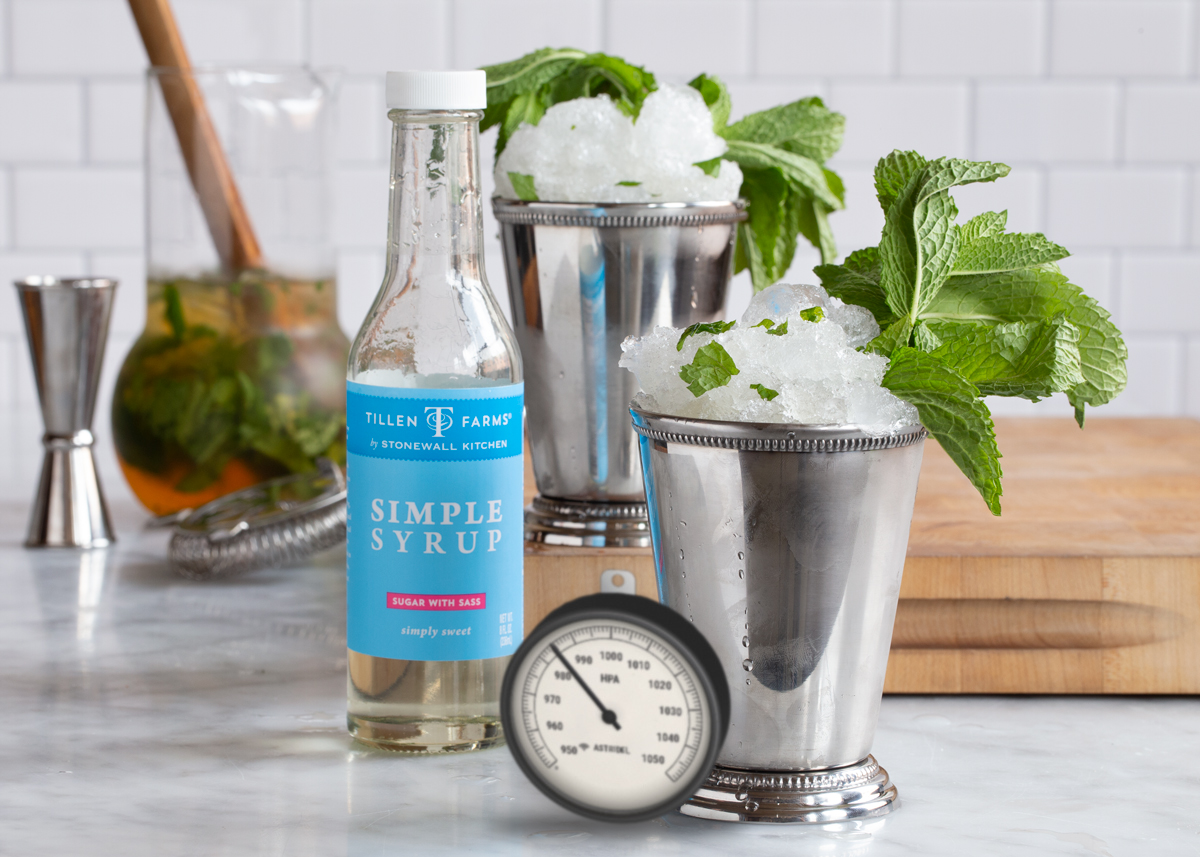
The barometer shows 985hPa
